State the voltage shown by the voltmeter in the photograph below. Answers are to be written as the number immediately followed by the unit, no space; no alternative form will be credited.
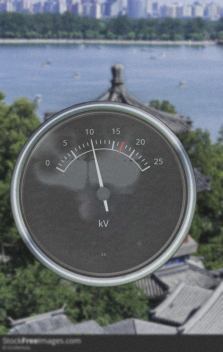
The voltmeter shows 10kV
